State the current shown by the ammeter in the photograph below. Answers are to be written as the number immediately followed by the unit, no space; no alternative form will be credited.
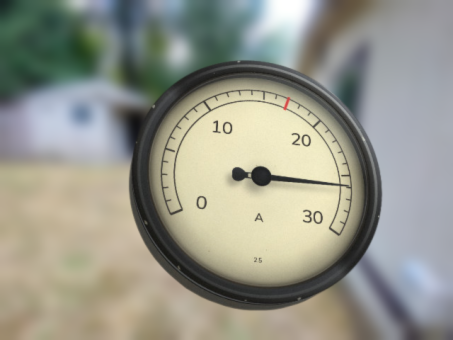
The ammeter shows 26A
